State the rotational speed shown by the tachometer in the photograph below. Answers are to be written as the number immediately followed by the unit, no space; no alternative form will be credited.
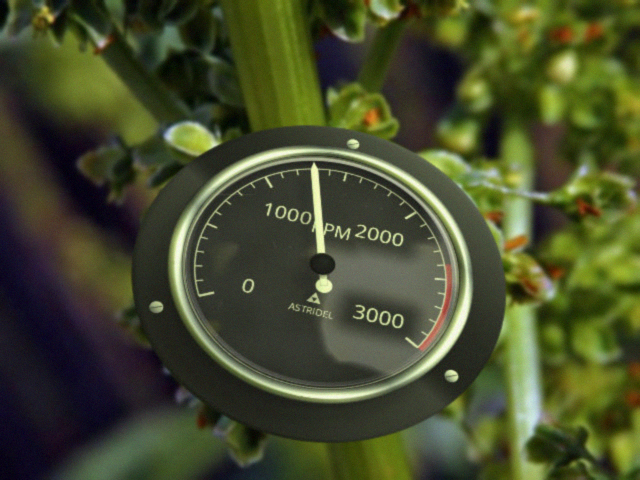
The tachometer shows 1300rpm
